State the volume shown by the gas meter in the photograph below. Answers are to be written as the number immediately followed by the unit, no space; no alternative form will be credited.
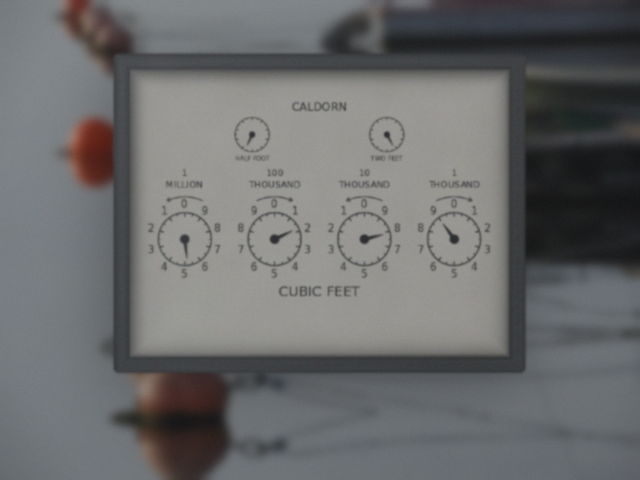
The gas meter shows 517900ft³
